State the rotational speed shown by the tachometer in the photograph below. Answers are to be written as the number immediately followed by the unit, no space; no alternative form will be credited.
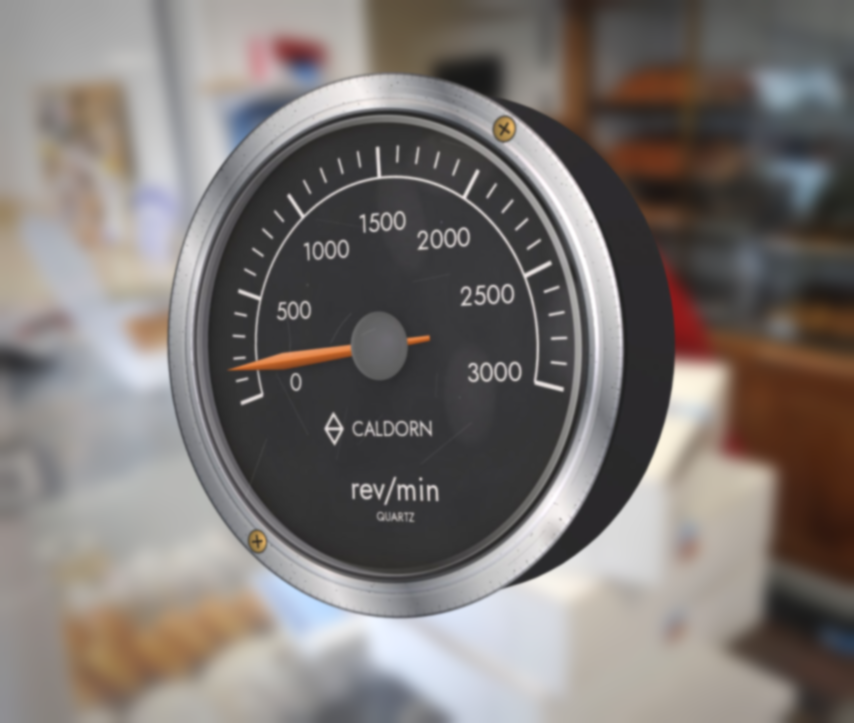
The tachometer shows 150rpm
